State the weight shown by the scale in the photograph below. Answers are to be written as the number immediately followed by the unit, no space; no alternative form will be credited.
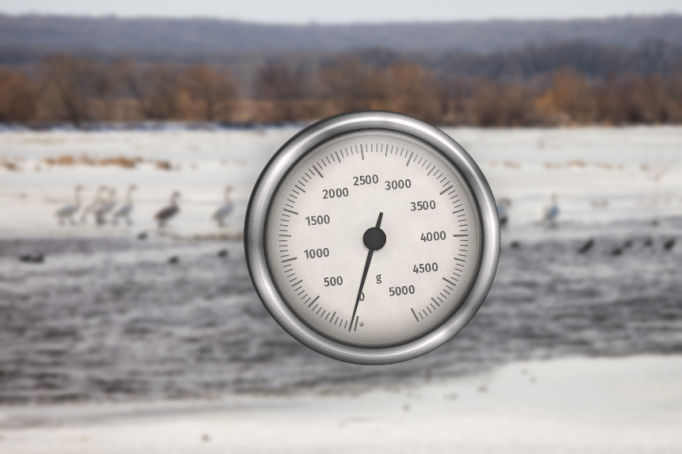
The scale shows 50g
